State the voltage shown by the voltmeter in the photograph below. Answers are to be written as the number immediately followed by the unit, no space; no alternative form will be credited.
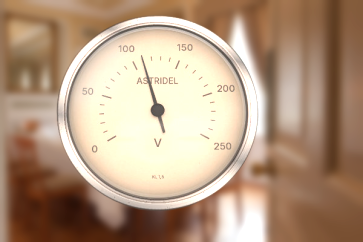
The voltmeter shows 110V
